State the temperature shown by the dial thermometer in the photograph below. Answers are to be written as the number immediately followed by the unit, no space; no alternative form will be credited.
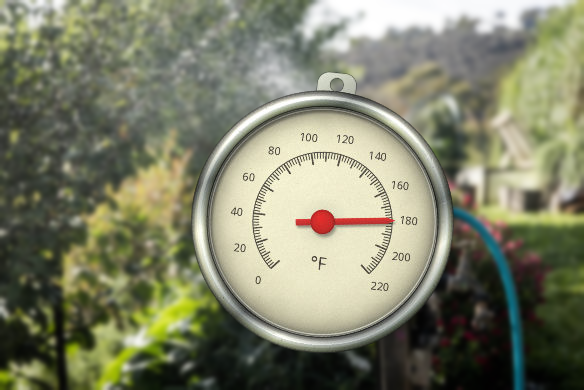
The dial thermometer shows 180°F
